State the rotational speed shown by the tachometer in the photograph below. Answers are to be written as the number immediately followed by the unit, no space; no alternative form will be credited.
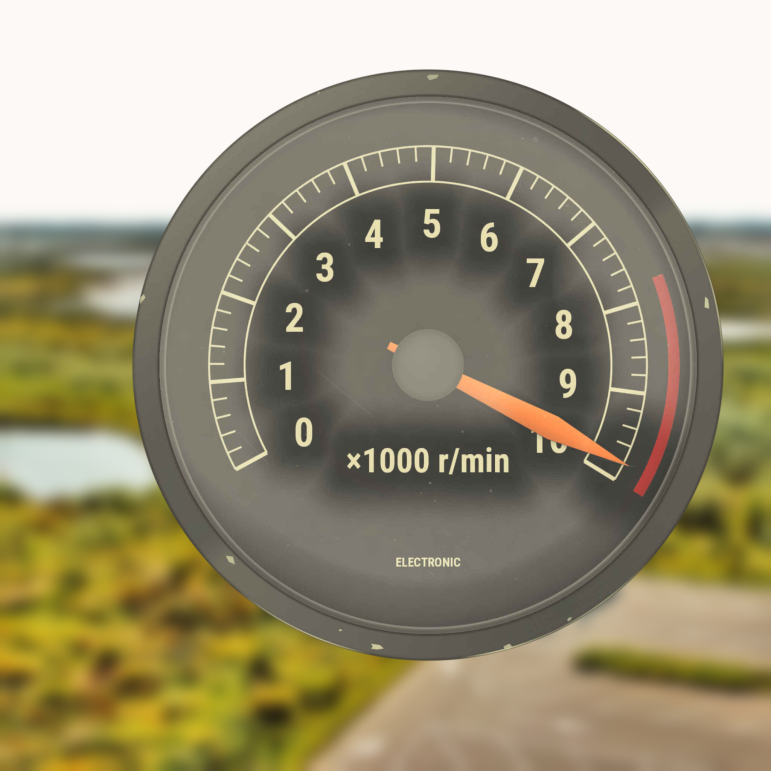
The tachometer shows 9800rpm
